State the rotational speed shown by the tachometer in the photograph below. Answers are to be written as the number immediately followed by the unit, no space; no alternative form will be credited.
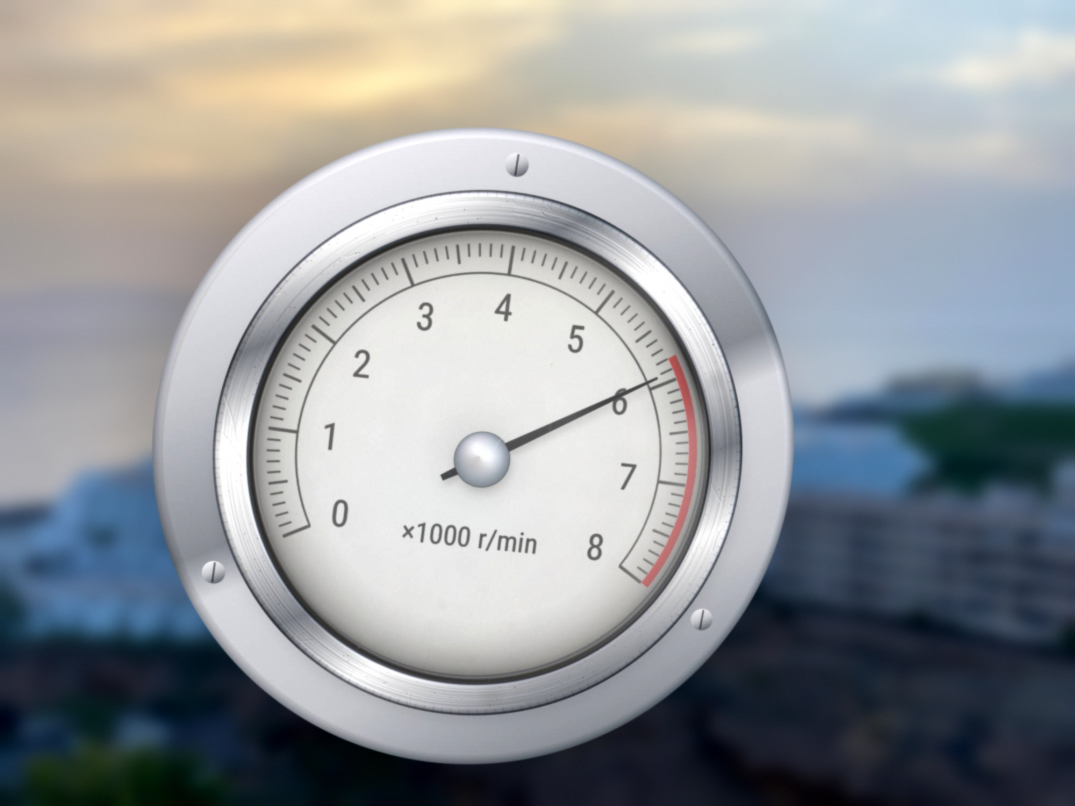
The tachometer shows 5900rpm
